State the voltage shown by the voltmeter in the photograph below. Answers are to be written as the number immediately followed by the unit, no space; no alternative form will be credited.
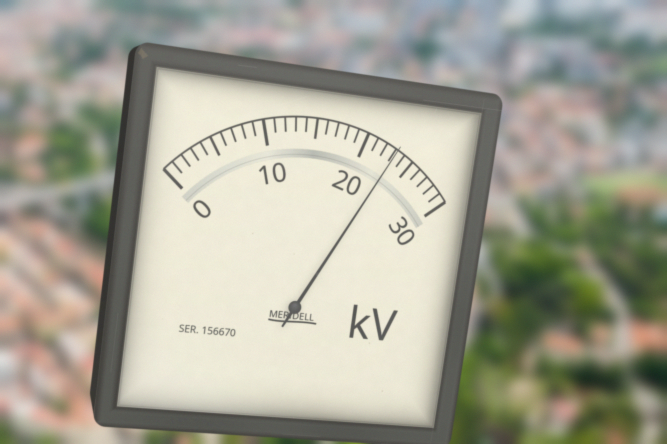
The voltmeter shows 23kV
